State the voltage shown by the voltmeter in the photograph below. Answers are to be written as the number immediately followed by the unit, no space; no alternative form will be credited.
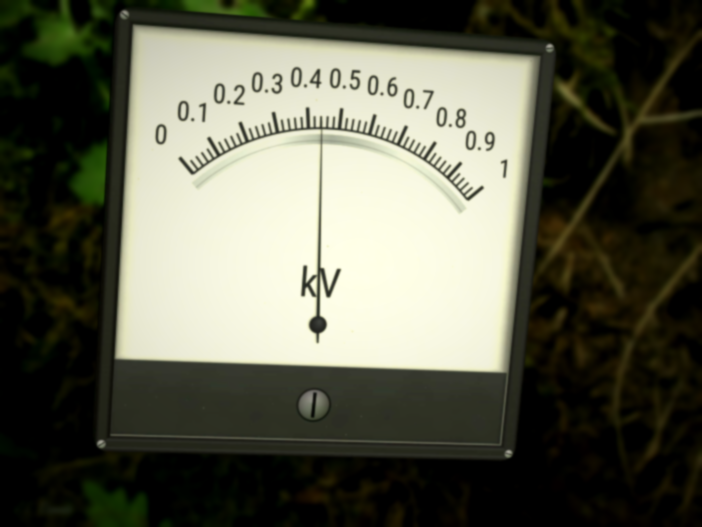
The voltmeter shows 0.44kV
